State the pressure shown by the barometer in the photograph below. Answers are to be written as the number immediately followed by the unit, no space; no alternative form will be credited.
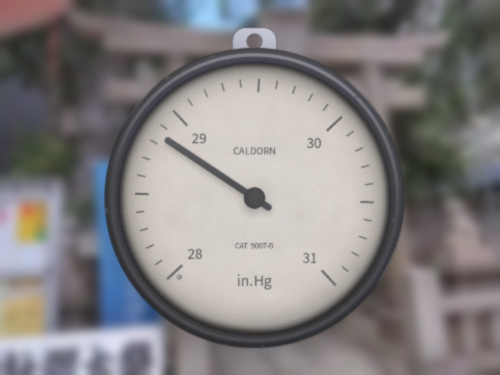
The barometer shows 28.85inHg
